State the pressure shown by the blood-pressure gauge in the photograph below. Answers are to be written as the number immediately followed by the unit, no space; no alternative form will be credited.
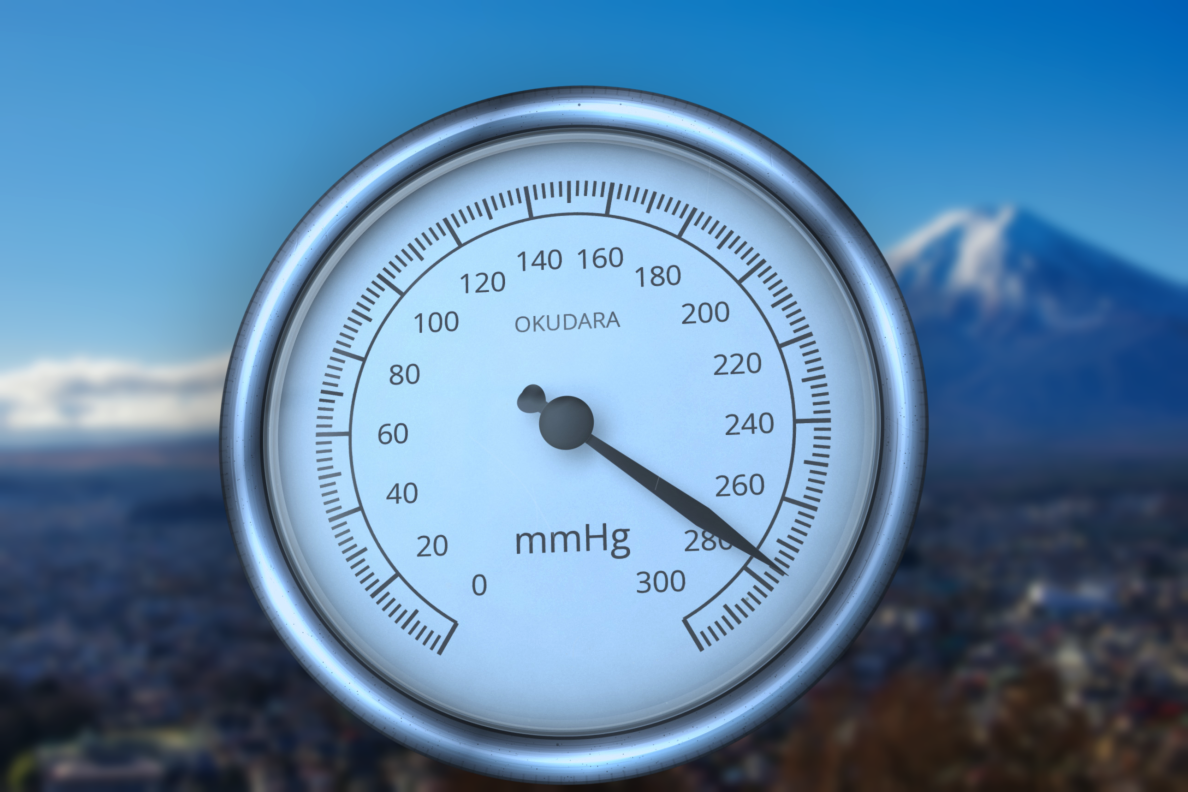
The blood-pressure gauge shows 276mmHg
